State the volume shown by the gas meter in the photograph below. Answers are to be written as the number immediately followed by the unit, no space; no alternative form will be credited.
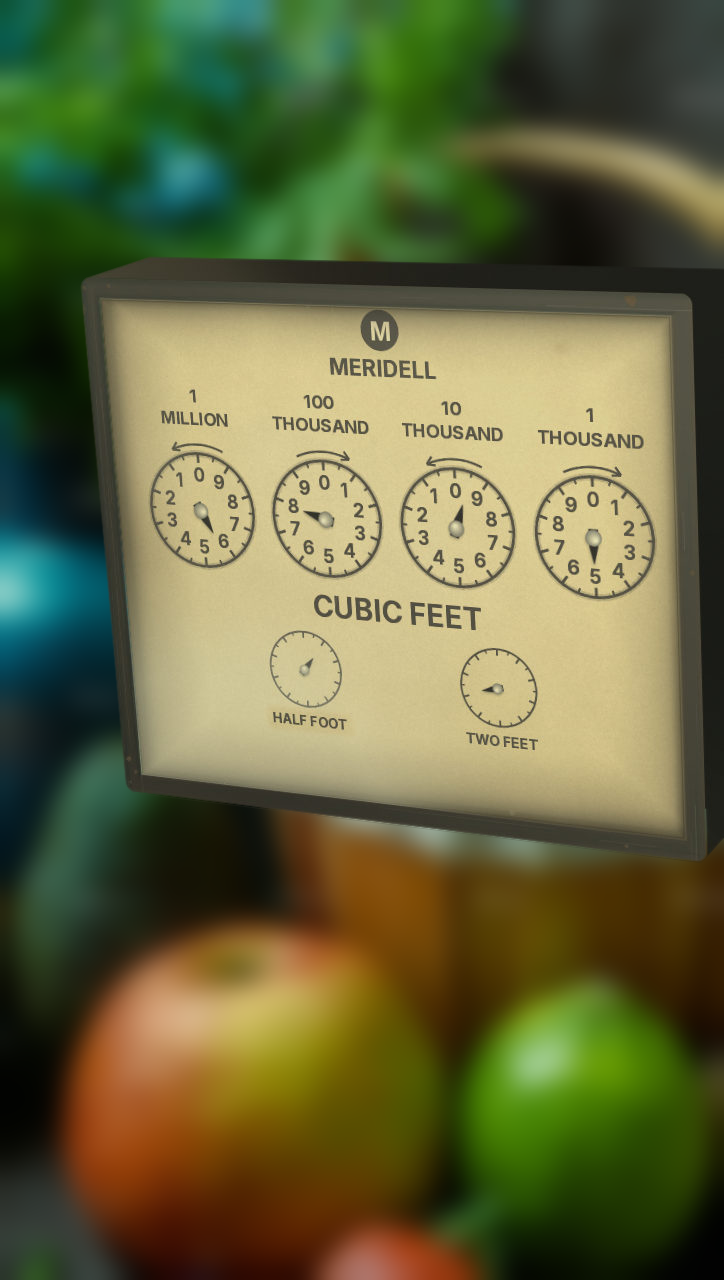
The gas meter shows 579500ft³
